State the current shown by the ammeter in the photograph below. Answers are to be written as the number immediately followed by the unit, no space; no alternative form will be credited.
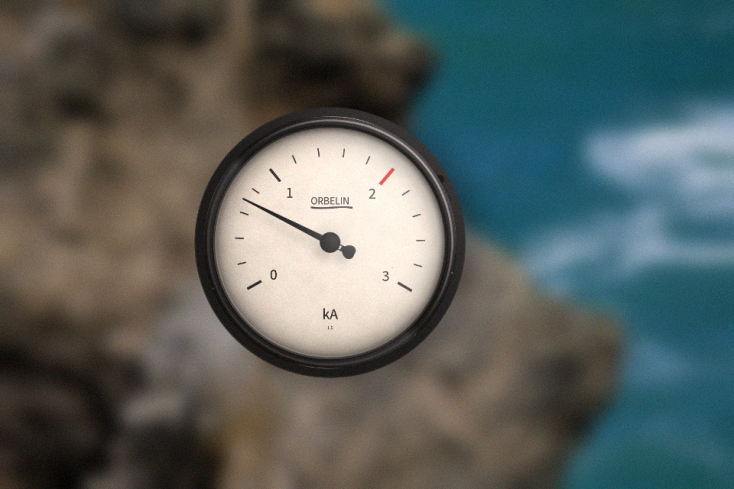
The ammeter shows 0.7kA
